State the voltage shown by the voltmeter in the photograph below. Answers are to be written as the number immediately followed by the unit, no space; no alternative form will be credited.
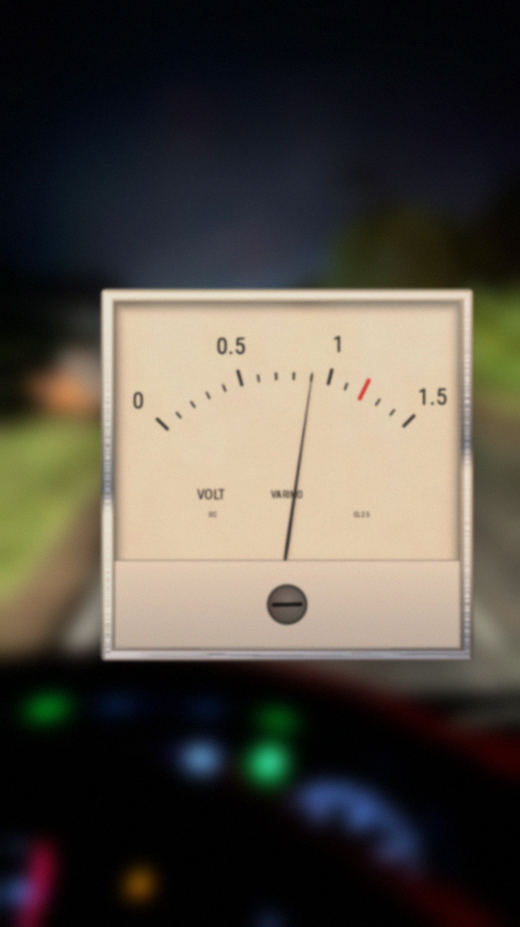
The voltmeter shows 0.9V
